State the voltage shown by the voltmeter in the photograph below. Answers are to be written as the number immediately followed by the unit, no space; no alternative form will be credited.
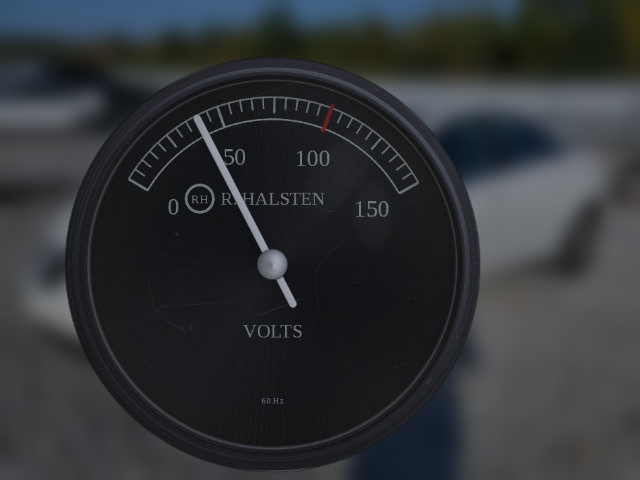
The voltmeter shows 40V
